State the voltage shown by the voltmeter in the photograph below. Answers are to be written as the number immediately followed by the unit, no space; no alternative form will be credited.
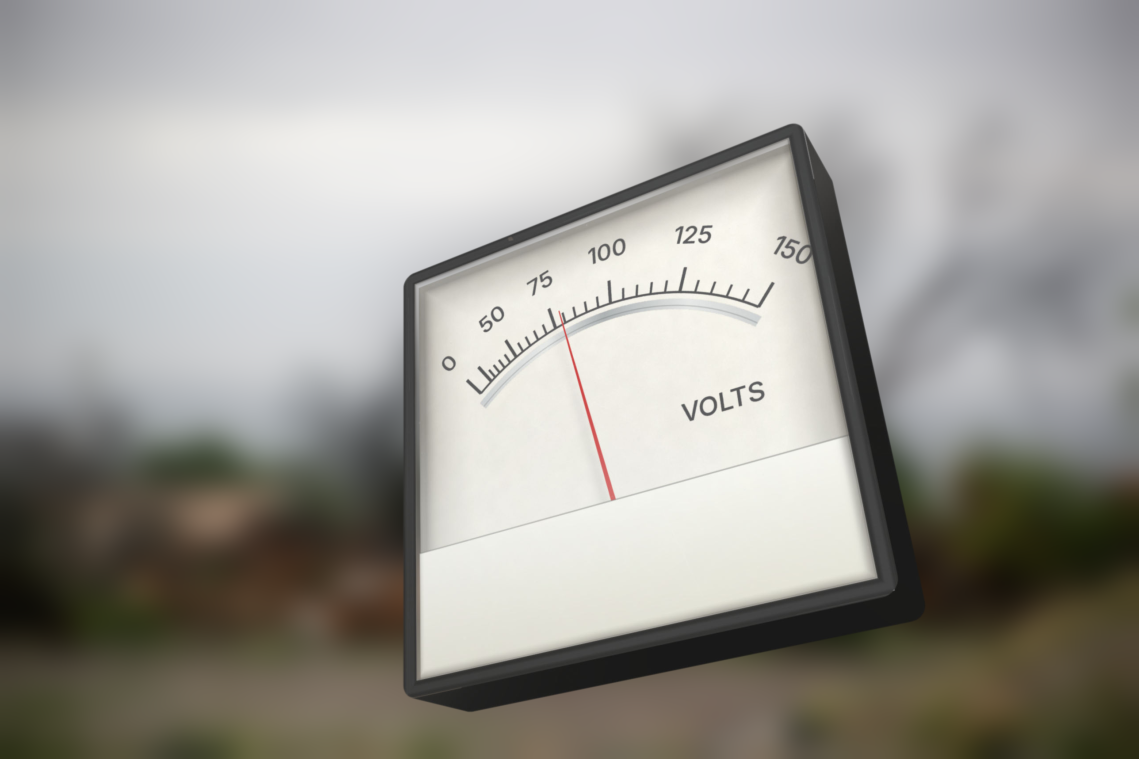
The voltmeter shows 80V
